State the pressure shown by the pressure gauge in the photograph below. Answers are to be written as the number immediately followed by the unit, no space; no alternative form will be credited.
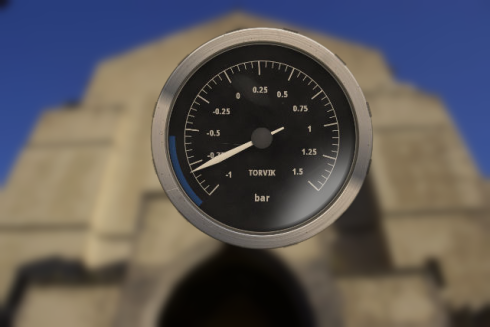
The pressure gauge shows -0.8bar
